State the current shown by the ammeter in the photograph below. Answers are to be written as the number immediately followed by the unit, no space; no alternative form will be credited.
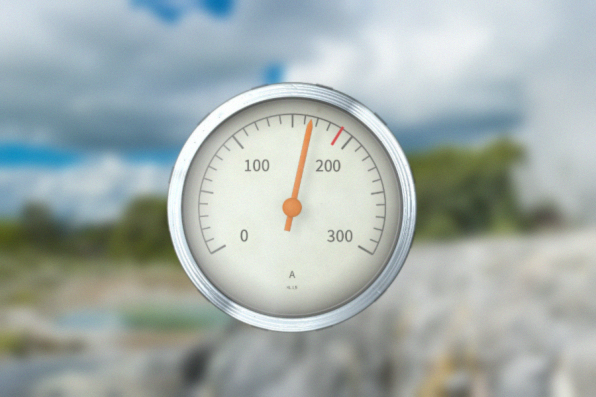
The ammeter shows 165A
